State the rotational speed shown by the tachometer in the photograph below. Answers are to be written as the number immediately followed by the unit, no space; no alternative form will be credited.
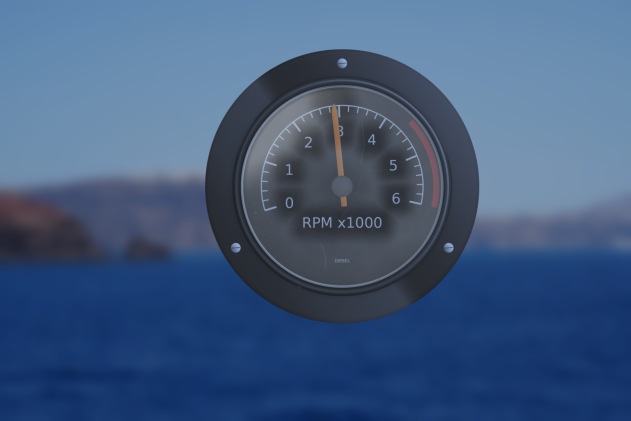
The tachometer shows 2900rpm
